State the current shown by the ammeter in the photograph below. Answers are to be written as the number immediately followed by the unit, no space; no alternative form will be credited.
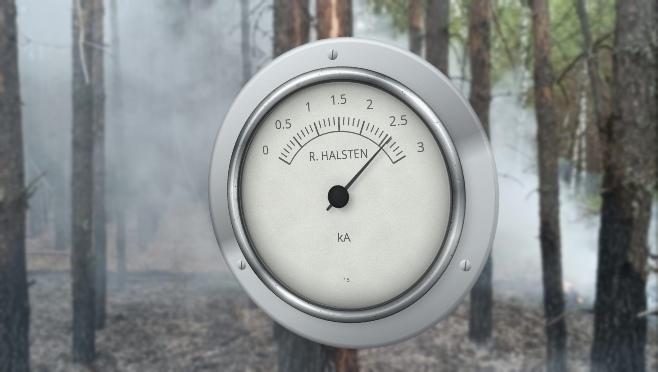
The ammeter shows 2.6kA
